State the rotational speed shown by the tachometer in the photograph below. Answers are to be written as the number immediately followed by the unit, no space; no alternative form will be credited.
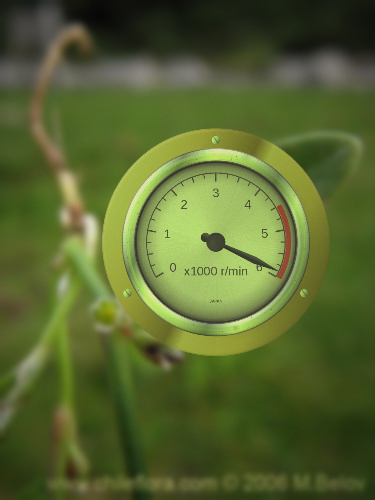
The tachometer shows 5875rpm
